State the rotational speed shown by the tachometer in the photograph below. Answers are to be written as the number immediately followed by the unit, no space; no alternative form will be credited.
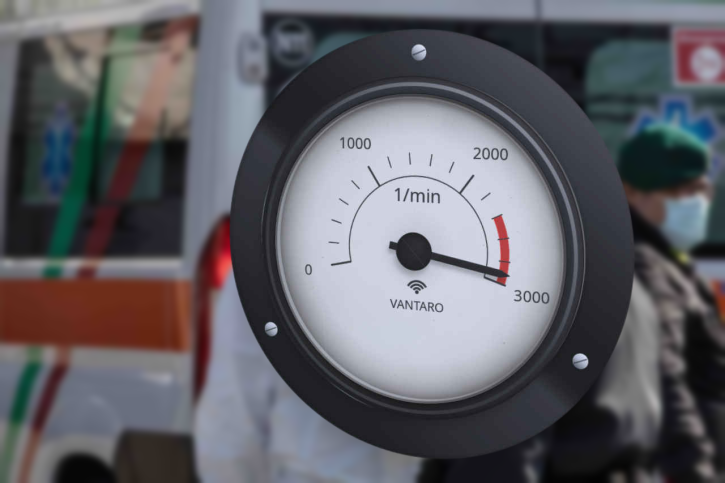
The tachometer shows 2900rpm
